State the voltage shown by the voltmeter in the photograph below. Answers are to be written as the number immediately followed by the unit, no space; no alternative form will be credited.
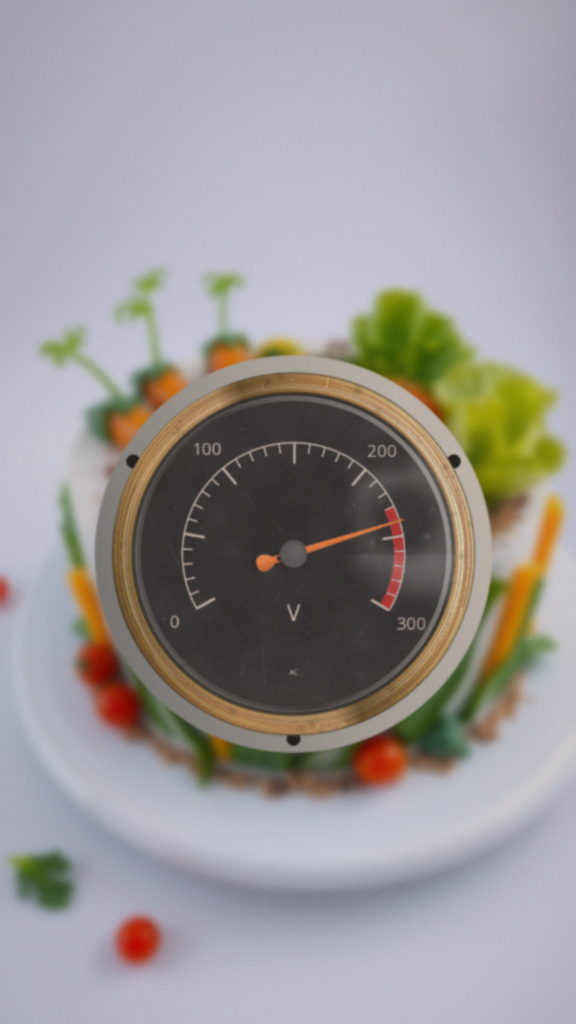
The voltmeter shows 240V
